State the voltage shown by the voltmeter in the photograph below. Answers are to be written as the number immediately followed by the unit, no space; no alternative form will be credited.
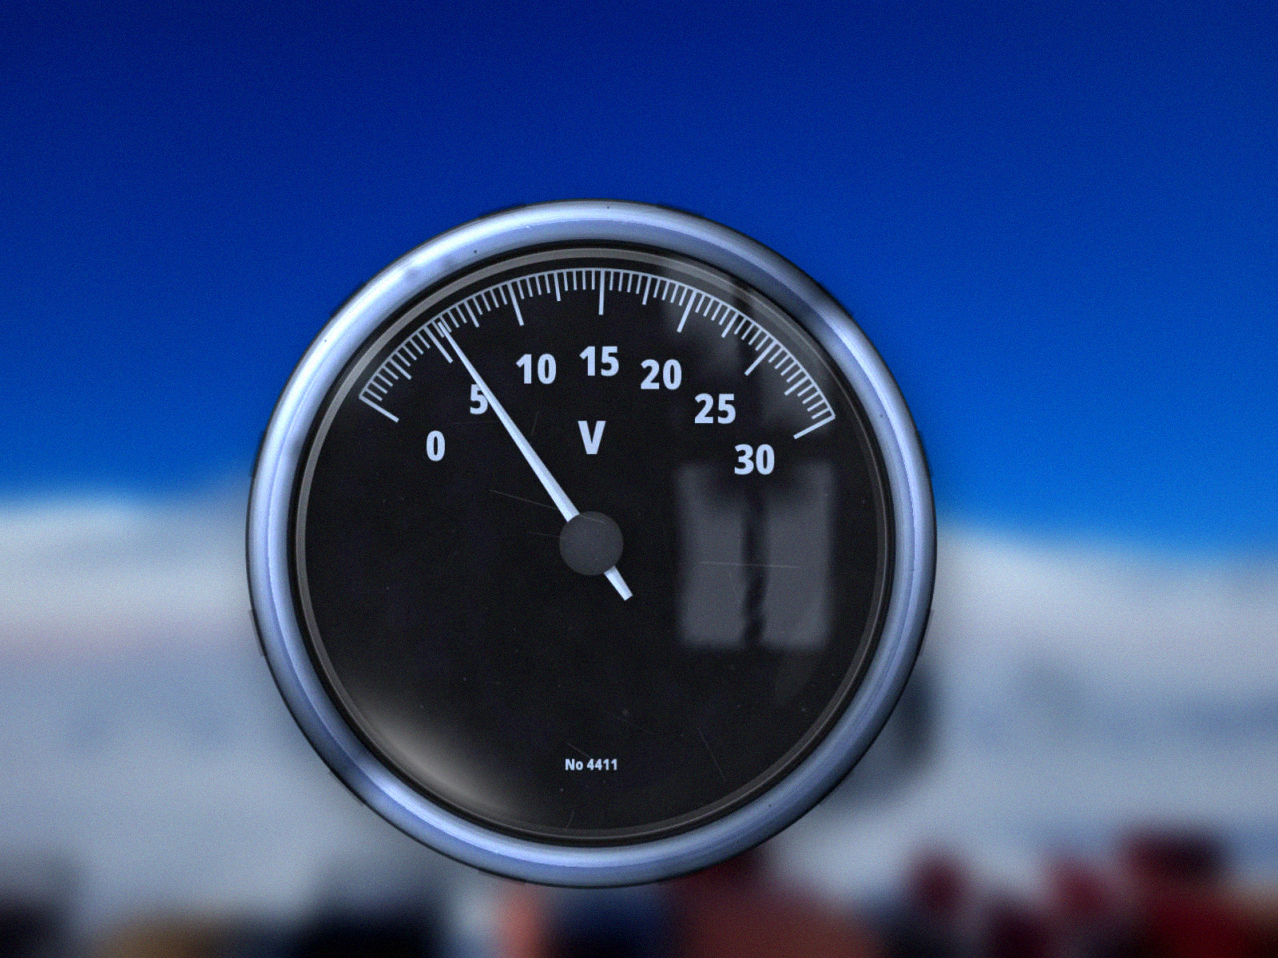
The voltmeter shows 5.75V
